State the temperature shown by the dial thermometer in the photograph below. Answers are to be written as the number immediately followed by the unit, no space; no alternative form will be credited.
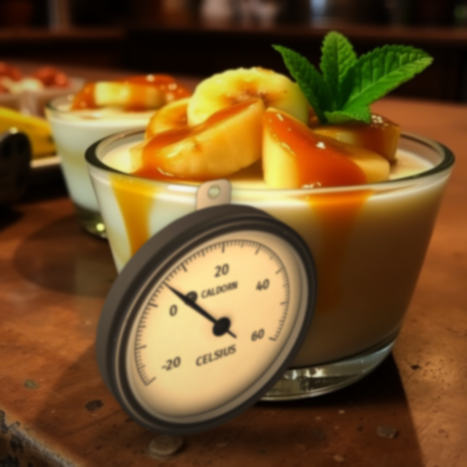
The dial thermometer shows 5°C
